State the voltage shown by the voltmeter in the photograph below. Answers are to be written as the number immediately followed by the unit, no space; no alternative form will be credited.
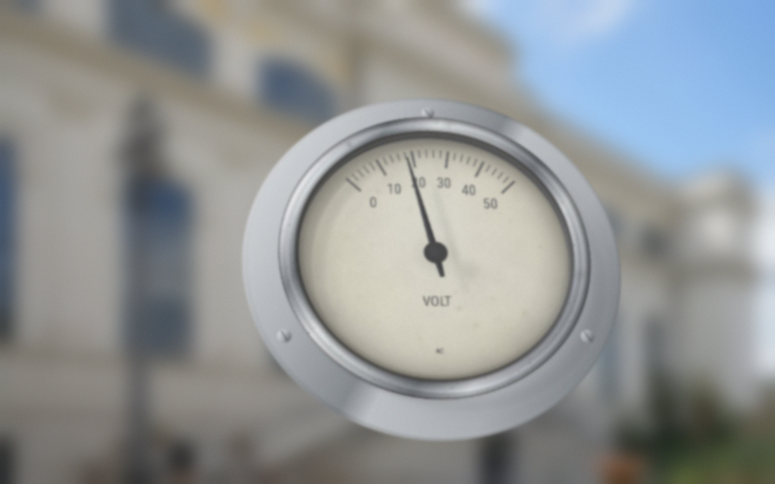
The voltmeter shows 18V
